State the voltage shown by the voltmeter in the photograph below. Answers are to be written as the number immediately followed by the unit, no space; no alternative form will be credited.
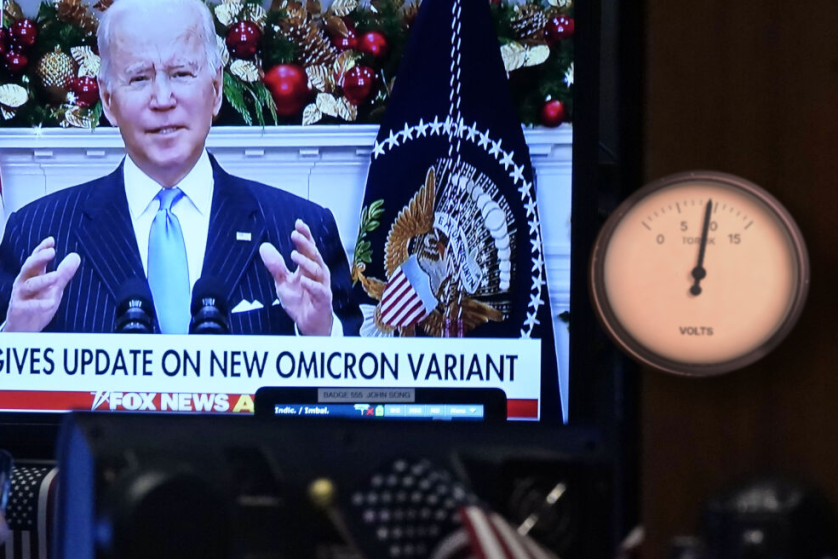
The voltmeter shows 9V
